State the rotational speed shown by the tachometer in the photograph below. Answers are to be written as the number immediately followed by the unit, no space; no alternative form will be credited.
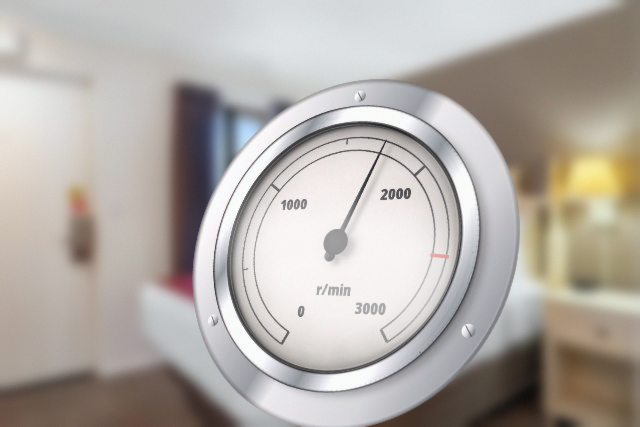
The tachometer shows 1750rpm
